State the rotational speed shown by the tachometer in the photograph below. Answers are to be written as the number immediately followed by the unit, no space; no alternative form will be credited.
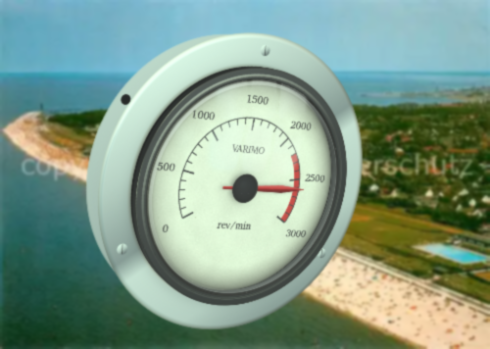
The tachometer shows 2600rpm
